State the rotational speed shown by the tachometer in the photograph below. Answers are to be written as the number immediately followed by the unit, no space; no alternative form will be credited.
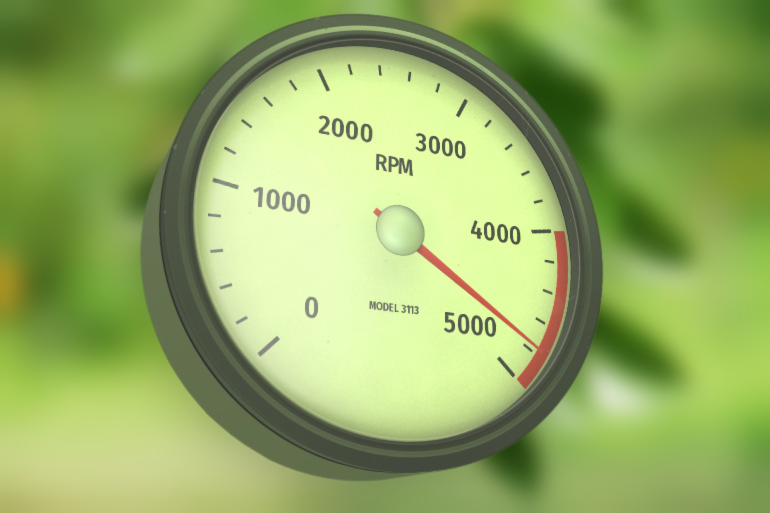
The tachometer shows 4800rpm
